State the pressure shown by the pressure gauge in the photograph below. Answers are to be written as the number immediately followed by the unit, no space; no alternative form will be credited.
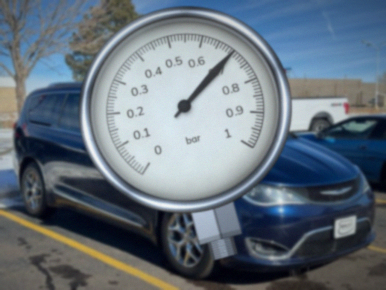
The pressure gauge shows 0.7bar
